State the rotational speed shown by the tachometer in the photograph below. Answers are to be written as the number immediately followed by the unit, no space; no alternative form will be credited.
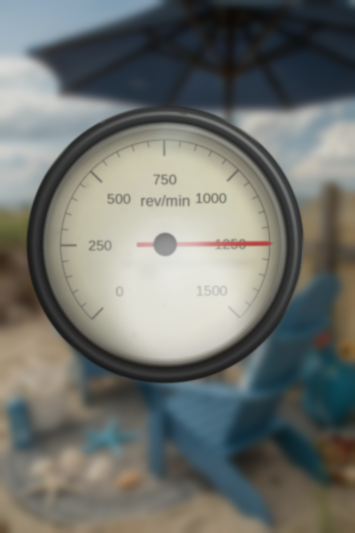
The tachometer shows 1250rpm
